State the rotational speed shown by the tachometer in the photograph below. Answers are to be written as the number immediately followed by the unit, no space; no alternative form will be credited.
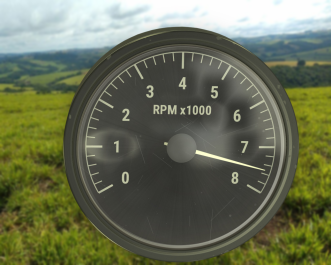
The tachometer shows 7500rpm
